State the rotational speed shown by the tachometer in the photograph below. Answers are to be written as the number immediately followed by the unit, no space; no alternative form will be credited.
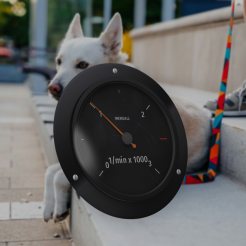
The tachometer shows 1000rpm
